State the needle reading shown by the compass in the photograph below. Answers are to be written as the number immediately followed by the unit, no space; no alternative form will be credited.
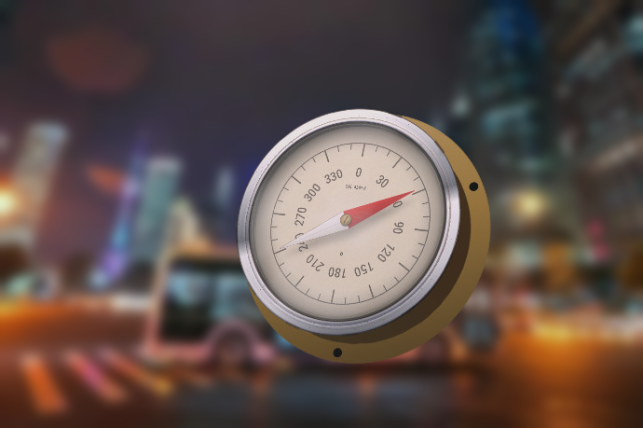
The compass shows 60°
